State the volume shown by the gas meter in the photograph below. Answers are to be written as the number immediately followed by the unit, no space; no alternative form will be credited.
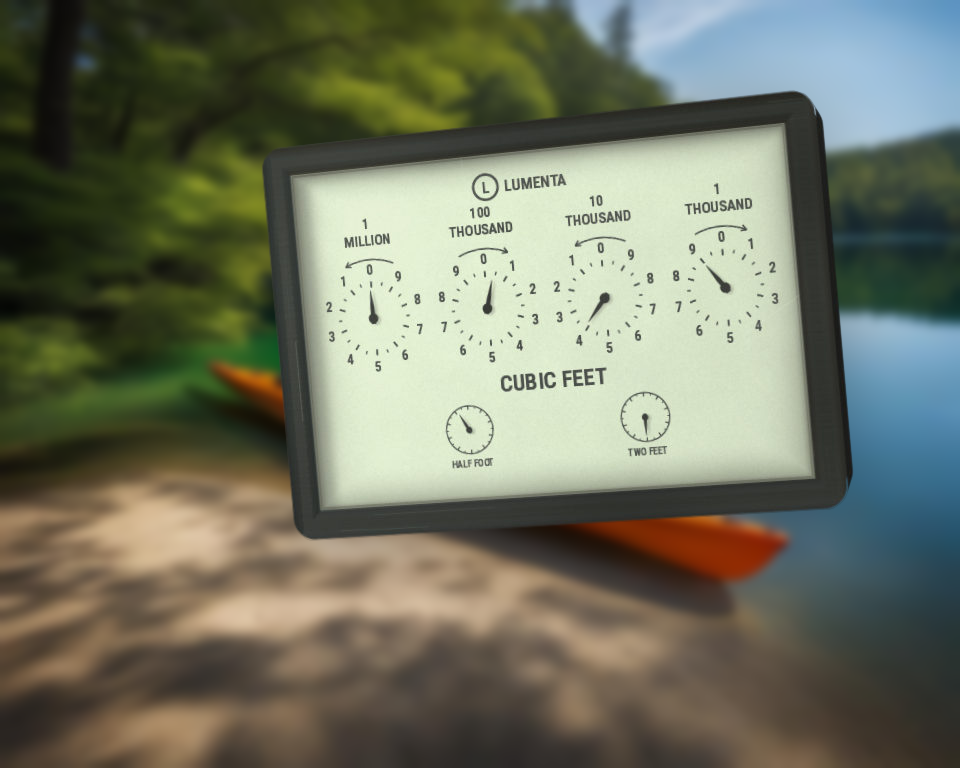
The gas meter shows 3900ft³
